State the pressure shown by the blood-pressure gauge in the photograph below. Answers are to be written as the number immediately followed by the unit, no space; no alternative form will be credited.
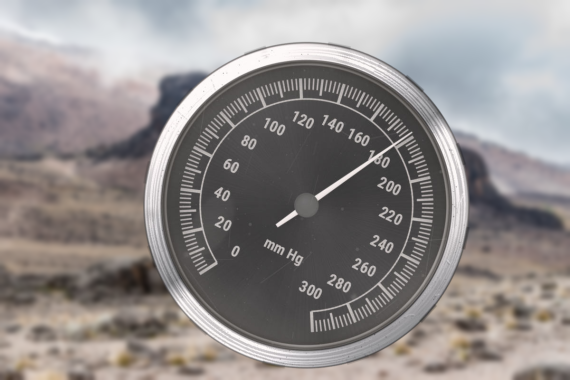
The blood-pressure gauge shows 178mmHg
